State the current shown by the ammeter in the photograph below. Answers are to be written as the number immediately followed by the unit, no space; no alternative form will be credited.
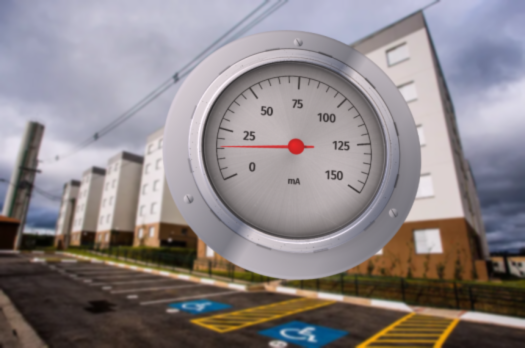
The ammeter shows 15mA
